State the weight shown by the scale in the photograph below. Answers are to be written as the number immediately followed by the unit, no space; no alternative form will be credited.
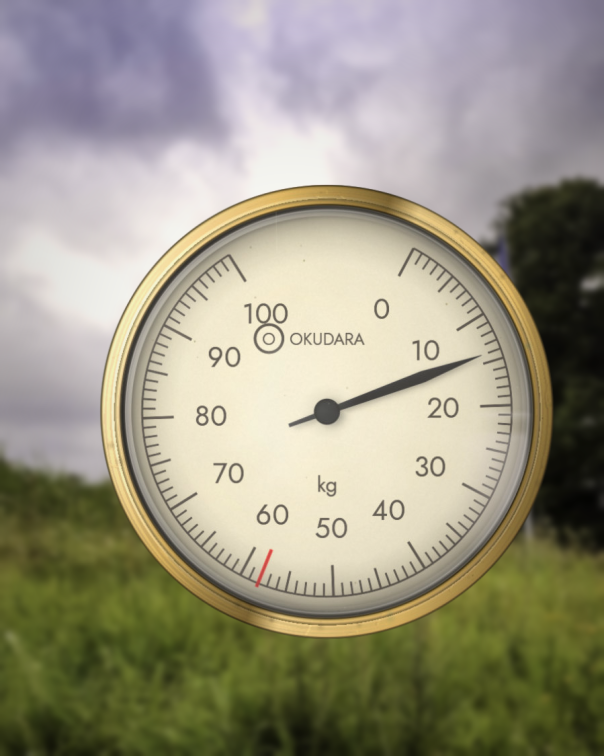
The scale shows 14kg
